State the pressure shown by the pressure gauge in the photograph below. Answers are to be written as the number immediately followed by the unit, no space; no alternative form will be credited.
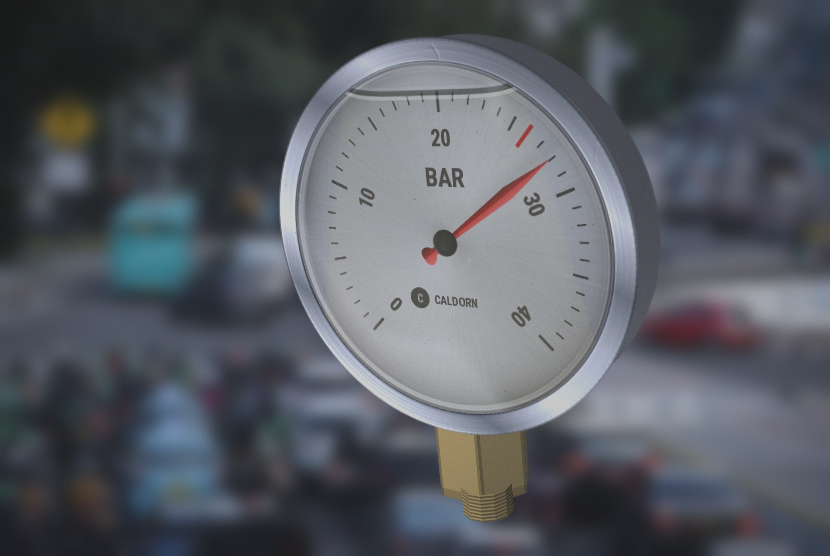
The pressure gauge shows 28bar
